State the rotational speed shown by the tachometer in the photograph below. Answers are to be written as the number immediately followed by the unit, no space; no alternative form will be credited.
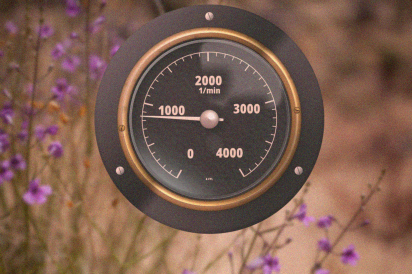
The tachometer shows 850rpm
